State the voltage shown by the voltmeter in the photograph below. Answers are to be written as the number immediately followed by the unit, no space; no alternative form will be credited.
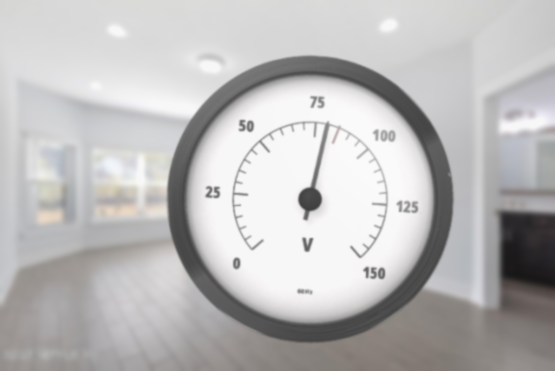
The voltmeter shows 80V
